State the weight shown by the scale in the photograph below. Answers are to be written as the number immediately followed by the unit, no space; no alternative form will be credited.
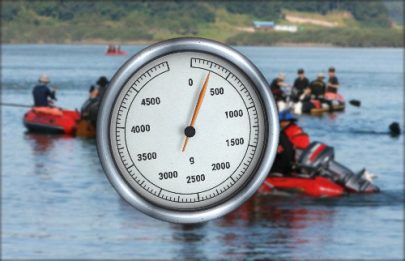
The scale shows 250g
